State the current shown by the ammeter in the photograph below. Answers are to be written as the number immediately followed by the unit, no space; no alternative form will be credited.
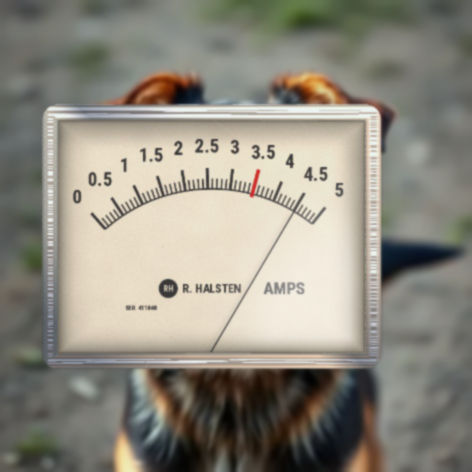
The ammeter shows 4.5A
